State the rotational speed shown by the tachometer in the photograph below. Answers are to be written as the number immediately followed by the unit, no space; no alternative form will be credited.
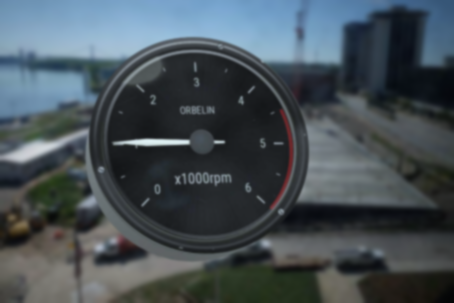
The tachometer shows 1000rpm
